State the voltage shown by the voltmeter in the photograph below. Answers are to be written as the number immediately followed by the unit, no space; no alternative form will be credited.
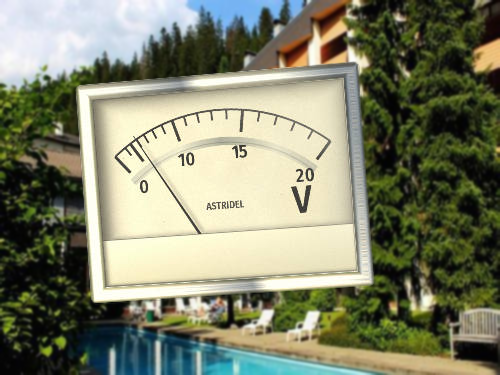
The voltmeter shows 6V
